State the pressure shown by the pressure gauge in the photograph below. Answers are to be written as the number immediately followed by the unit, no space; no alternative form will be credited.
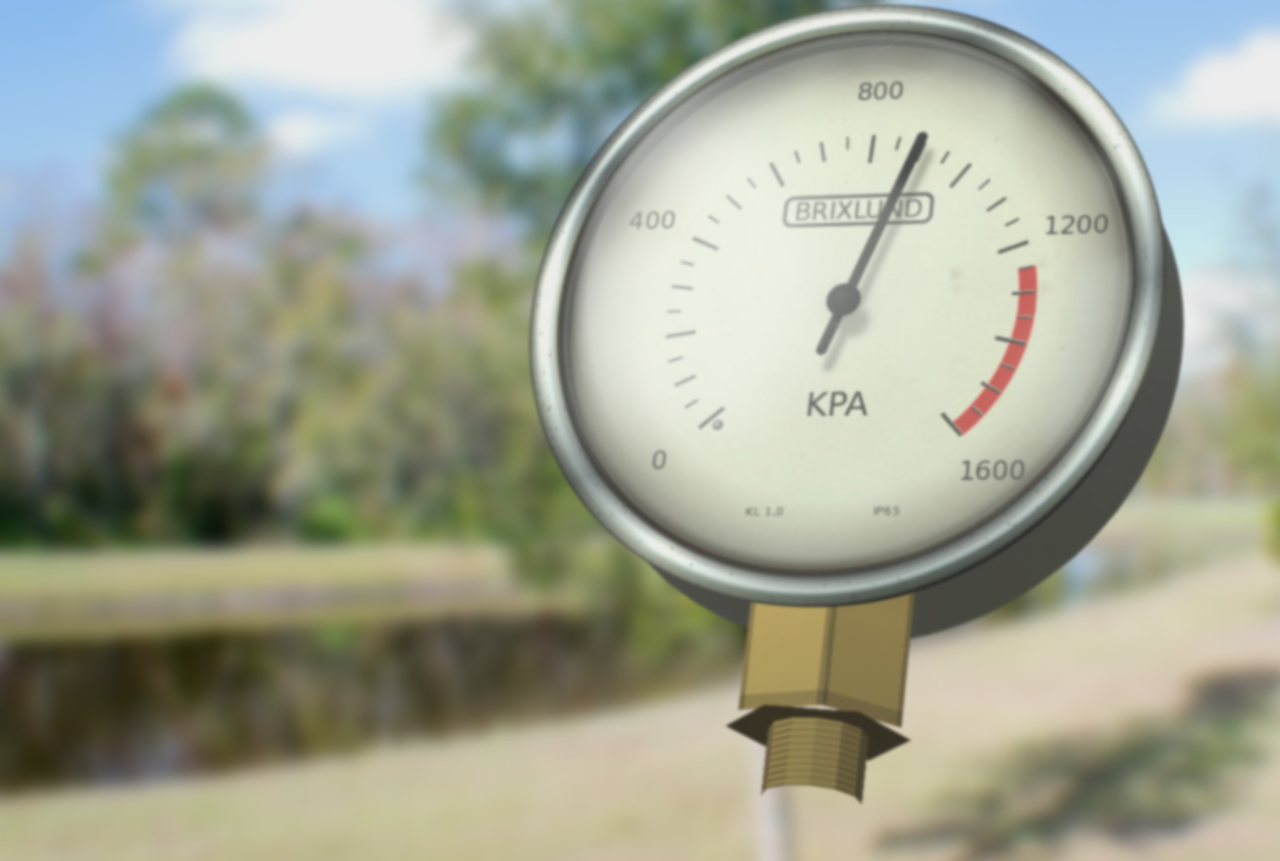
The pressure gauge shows 900kPa
